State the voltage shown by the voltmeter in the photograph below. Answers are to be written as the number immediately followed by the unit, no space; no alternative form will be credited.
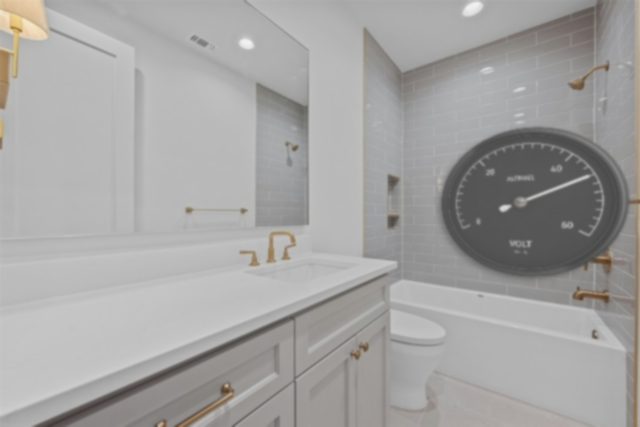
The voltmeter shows 46V
